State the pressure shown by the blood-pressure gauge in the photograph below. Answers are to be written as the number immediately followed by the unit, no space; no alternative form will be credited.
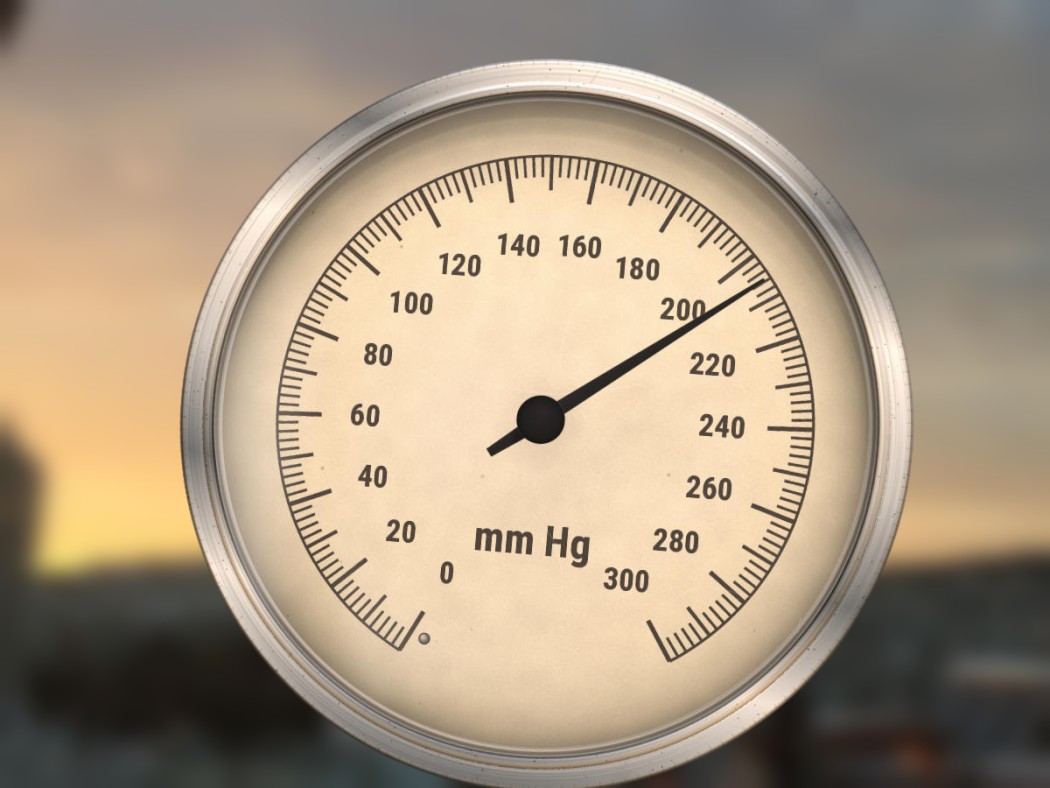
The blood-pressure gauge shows 206mmHg
